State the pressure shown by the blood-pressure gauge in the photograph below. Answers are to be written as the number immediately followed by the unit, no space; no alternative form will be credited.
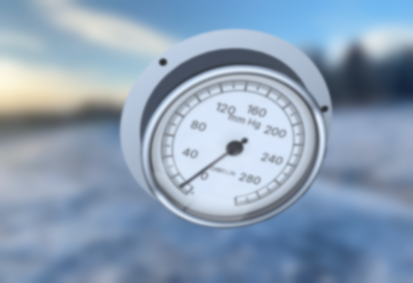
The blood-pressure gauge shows 10mmHg
